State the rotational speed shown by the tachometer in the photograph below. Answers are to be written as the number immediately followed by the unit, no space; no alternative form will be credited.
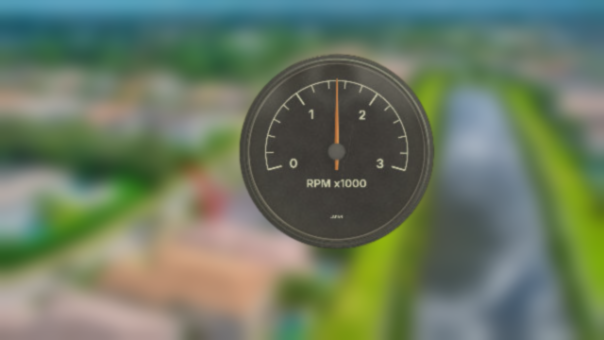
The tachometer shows 1500rpm
